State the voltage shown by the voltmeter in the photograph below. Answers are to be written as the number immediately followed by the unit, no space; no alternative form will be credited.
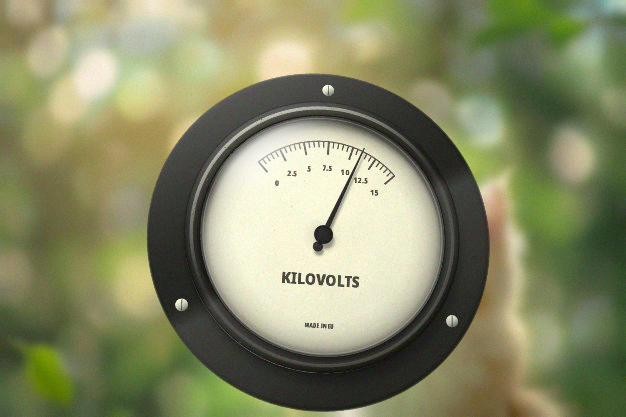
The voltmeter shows 11kV
